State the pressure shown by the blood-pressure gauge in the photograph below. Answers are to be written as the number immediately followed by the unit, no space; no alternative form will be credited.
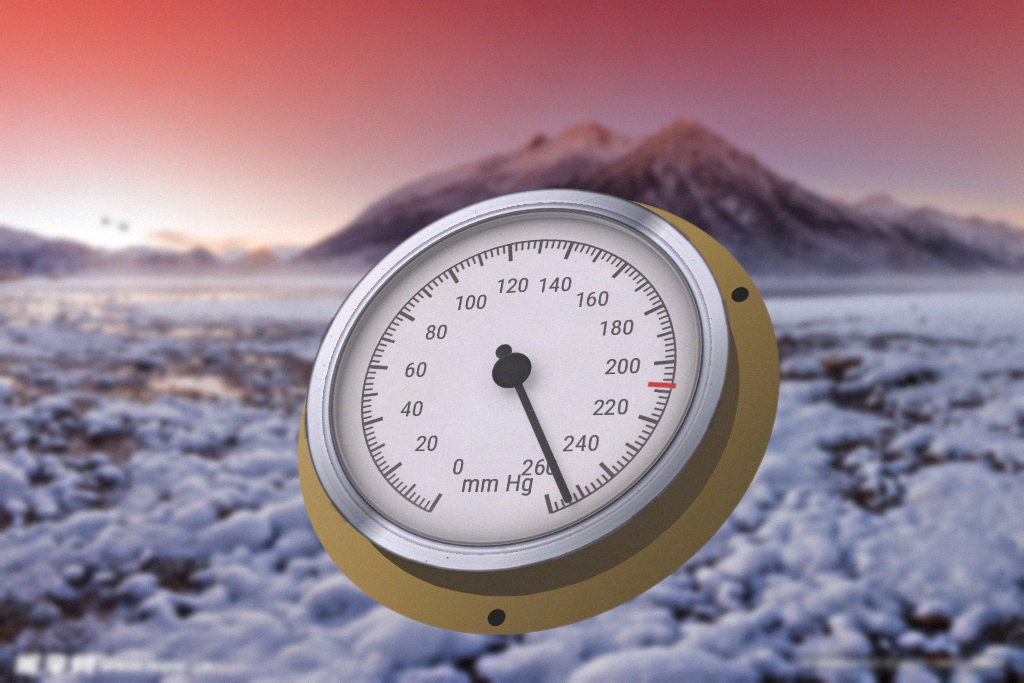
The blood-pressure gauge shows 254mmHg
